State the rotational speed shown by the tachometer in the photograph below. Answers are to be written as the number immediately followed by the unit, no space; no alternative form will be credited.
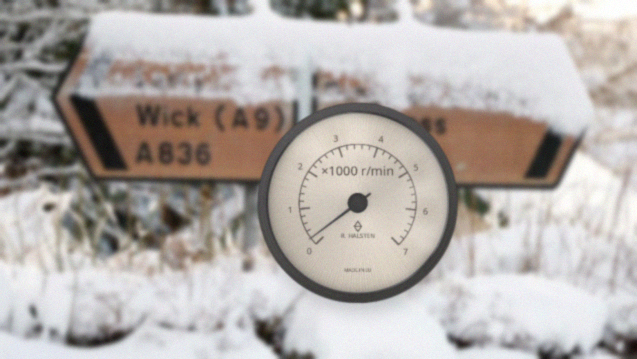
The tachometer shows 200rpm
